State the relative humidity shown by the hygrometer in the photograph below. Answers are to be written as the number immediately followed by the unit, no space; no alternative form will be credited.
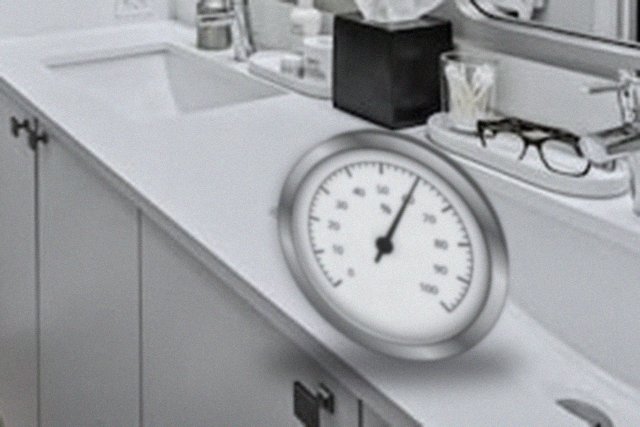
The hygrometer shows 60%
